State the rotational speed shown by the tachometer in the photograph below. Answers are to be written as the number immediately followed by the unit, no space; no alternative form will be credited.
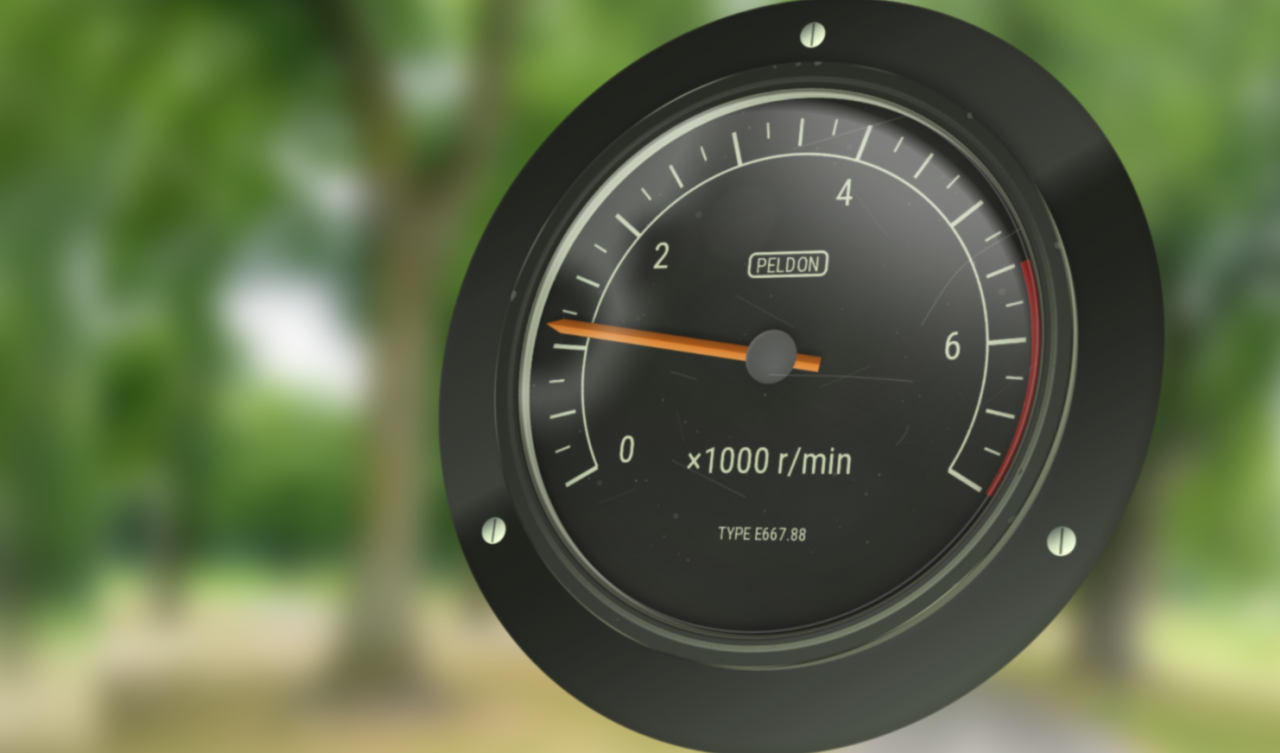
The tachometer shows 1125rpm
